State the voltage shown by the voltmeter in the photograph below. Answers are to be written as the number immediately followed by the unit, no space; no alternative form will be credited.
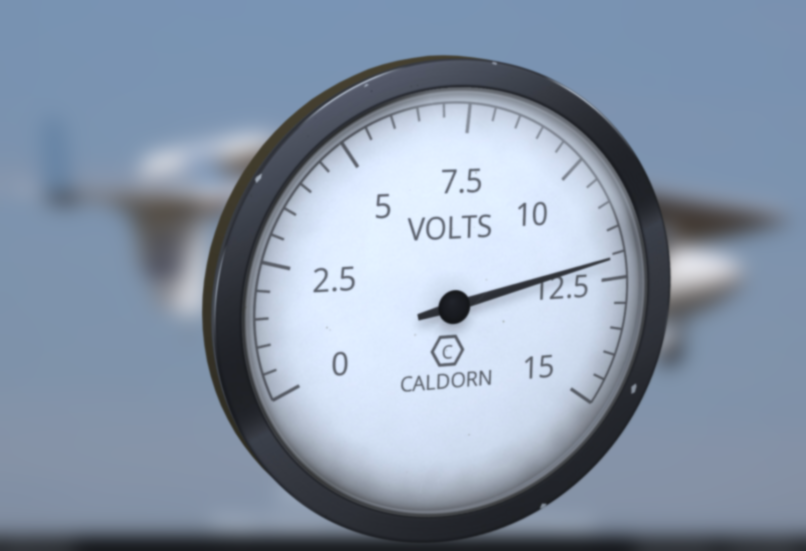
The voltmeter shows 12V
